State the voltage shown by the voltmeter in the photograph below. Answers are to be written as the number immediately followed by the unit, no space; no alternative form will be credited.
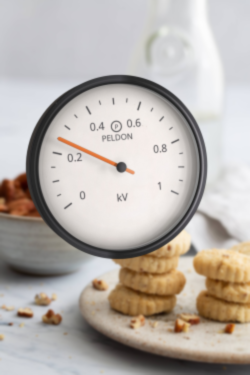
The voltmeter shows 0.25kV
